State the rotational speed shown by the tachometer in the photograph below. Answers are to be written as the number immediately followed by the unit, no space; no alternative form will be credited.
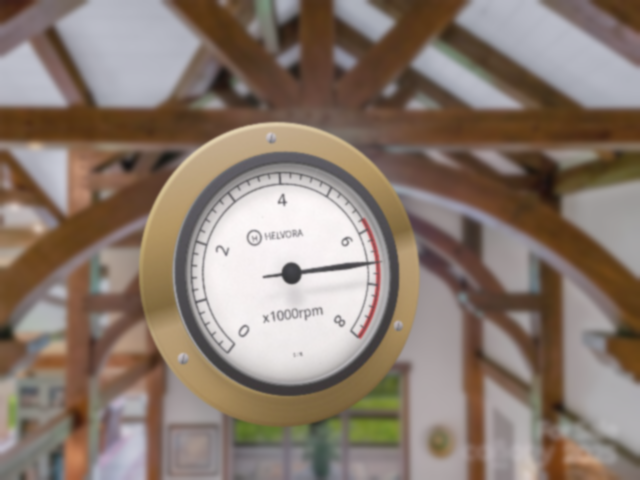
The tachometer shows 6600rpm
